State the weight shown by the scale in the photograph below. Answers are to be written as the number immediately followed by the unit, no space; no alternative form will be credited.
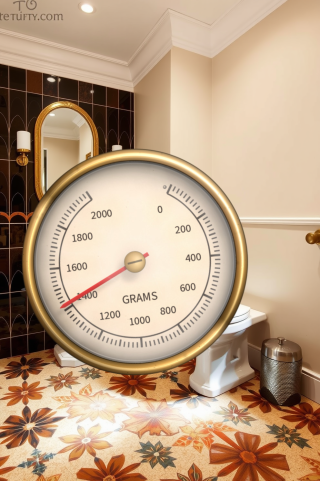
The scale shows 1420g
